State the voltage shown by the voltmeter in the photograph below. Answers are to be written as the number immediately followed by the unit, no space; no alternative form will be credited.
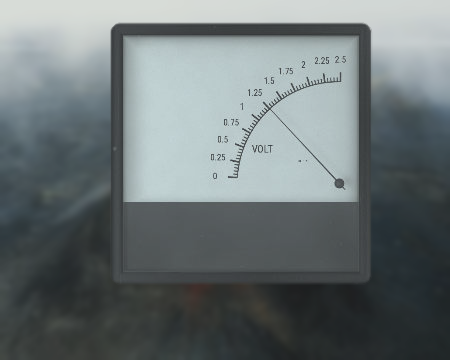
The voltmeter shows 1.25V
